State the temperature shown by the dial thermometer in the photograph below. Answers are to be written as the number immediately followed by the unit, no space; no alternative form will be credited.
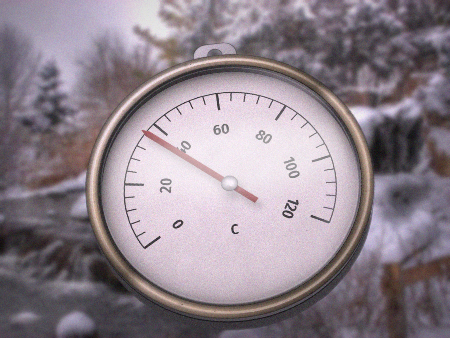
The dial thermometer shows 36°C
